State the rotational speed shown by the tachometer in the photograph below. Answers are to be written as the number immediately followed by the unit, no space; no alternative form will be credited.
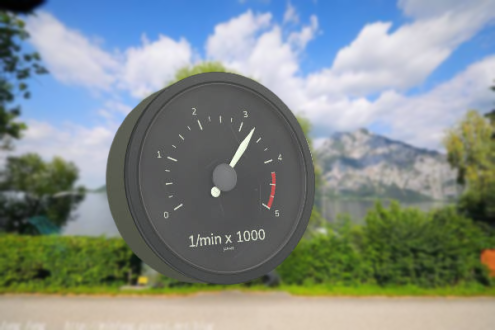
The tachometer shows 3250rpm
